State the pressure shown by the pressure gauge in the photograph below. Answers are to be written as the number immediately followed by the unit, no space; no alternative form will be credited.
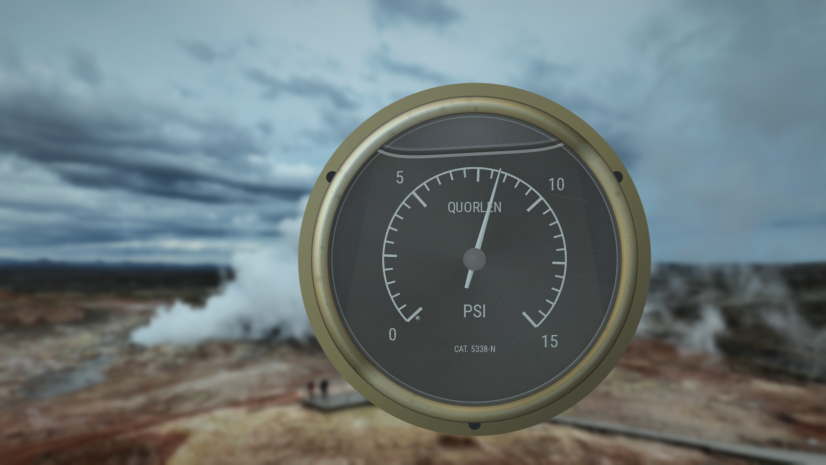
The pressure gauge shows 8.25psi
